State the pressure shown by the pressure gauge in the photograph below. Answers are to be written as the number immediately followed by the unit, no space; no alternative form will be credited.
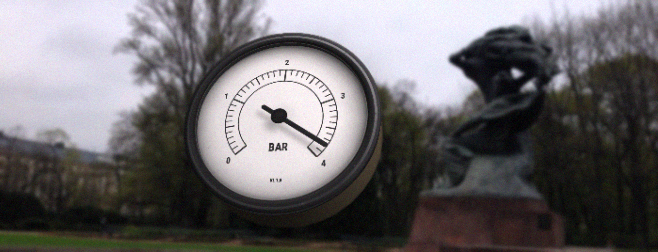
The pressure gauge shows 3.8bar
